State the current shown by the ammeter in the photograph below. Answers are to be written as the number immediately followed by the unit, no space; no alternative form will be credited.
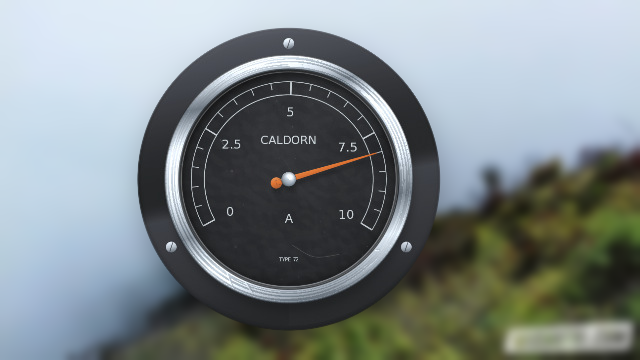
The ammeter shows 8A
